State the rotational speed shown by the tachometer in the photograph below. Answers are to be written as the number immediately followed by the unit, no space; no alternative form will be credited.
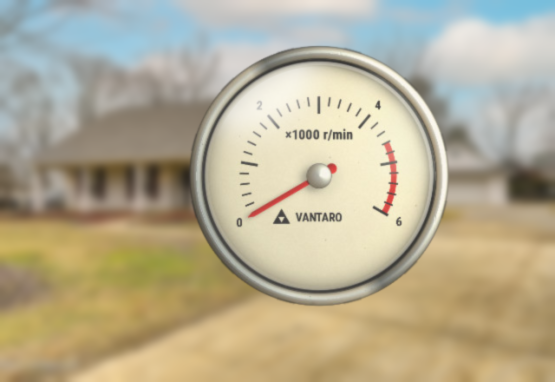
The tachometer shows 0rpm
